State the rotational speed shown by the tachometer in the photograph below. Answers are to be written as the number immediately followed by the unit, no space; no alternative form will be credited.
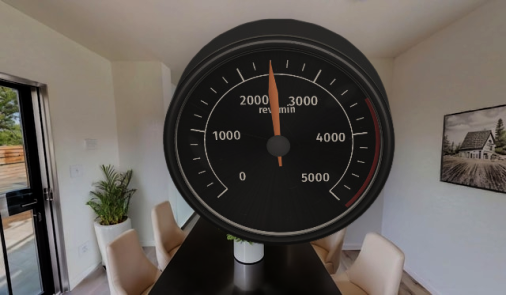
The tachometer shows 2400rpm
